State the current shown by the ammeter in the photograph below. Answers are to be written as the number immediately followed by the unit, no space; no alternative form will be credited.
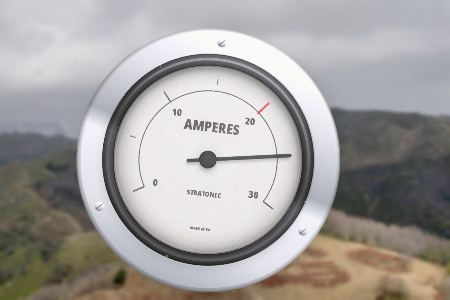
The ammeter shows 25A
